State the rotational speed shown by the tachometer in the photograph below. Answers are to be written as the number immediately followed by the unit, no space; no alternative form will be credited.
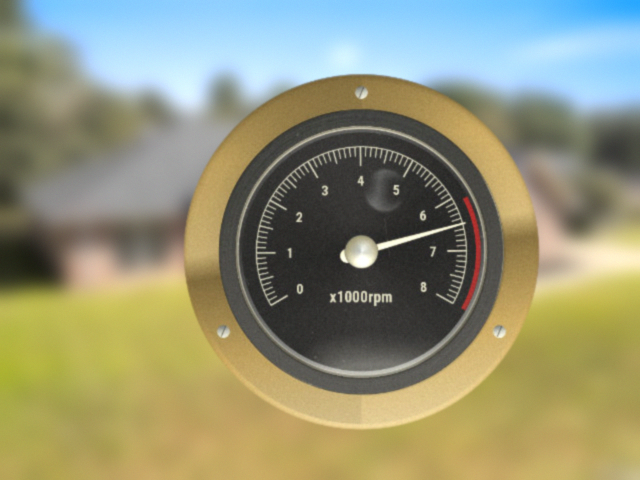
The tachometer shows 6500rpm
